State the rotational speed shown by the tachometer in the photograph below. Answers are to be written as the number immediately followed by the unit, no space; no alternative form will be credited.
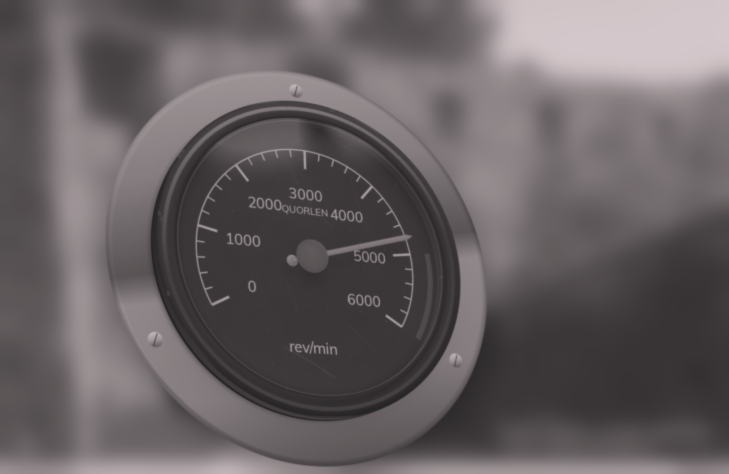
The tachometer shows 4800rpm
